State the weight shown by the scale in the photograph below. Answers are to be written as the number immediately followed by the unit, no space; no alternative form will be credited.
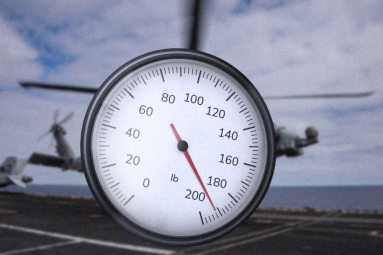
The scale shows 192lb
